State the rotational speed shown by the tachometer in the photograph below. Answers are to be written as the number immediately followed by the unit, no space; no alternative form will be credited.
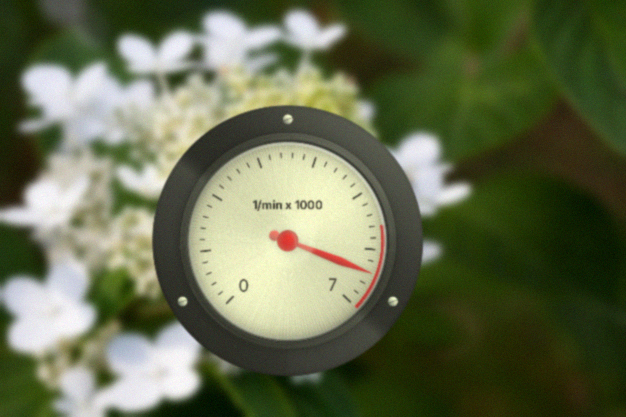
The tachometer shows 6400rpm
